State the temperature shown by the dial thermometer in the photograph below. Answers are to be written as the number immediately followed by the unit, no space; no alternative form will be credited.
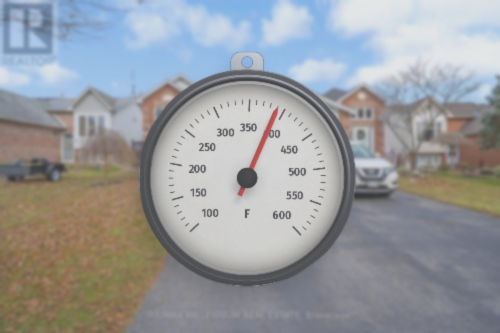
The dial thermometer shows 390°F
